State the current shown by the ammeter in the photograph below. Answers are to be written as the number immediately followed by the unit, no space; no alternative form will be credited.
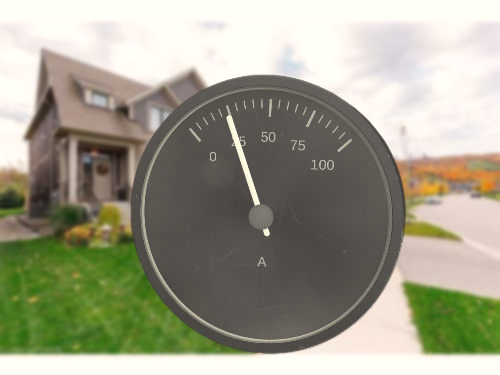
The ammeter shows 25A
